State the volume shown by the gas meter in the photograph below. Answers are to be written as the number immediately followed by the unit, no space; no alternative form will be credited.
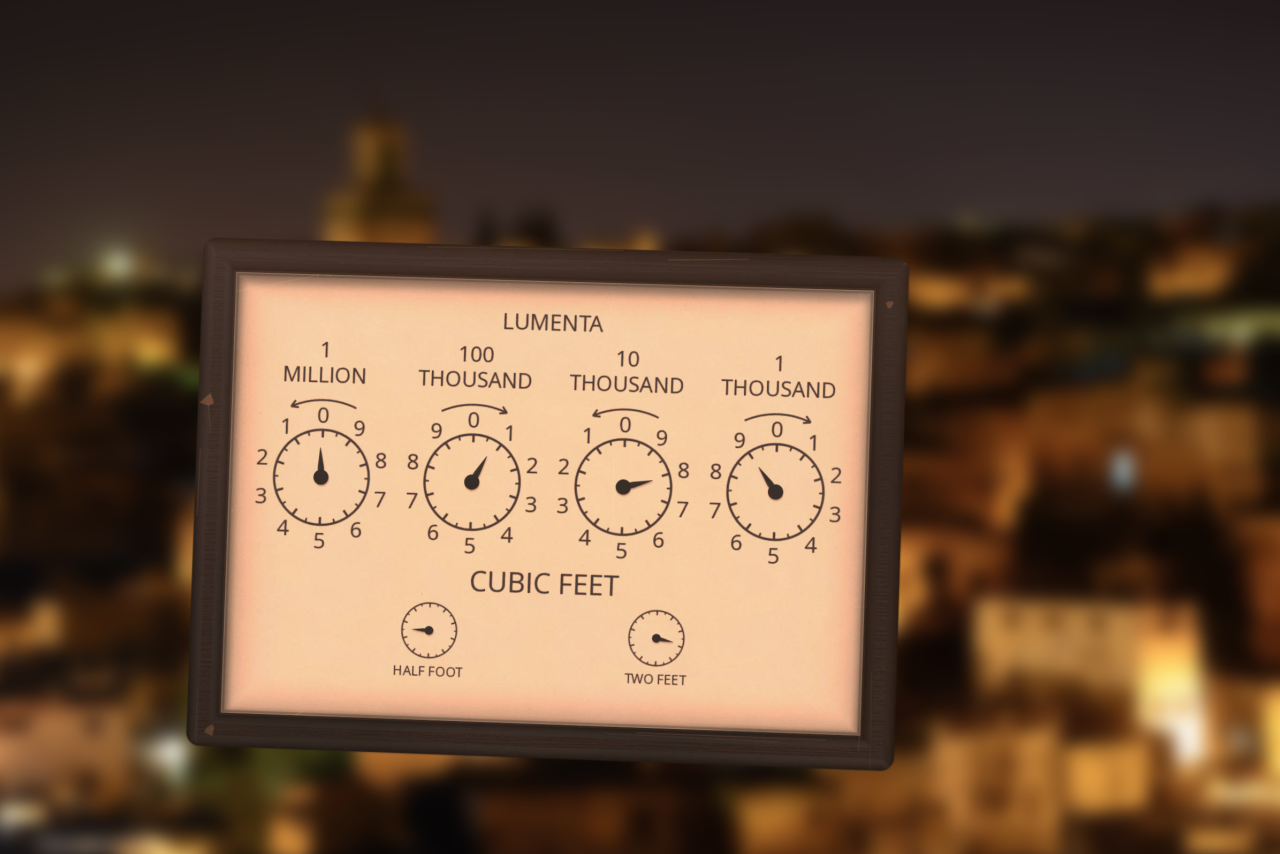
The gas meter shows 7900ft³
